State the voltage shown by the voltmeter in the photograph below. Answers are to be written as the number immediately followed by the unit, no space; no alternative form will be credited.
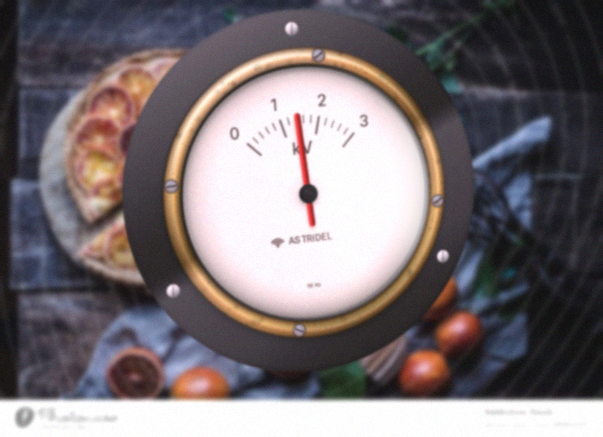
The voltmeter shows 1.4kV
